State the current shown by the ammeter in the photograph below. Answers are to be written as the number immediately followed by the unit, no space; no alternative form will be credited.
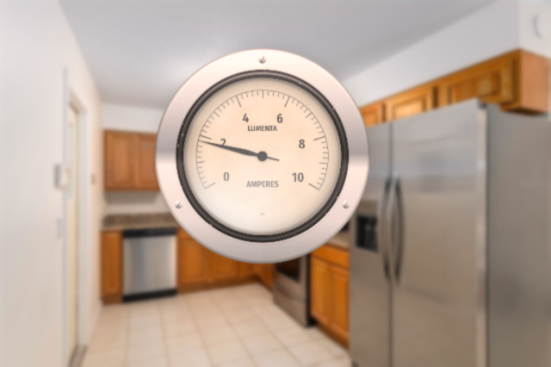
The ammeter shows 1.8A
